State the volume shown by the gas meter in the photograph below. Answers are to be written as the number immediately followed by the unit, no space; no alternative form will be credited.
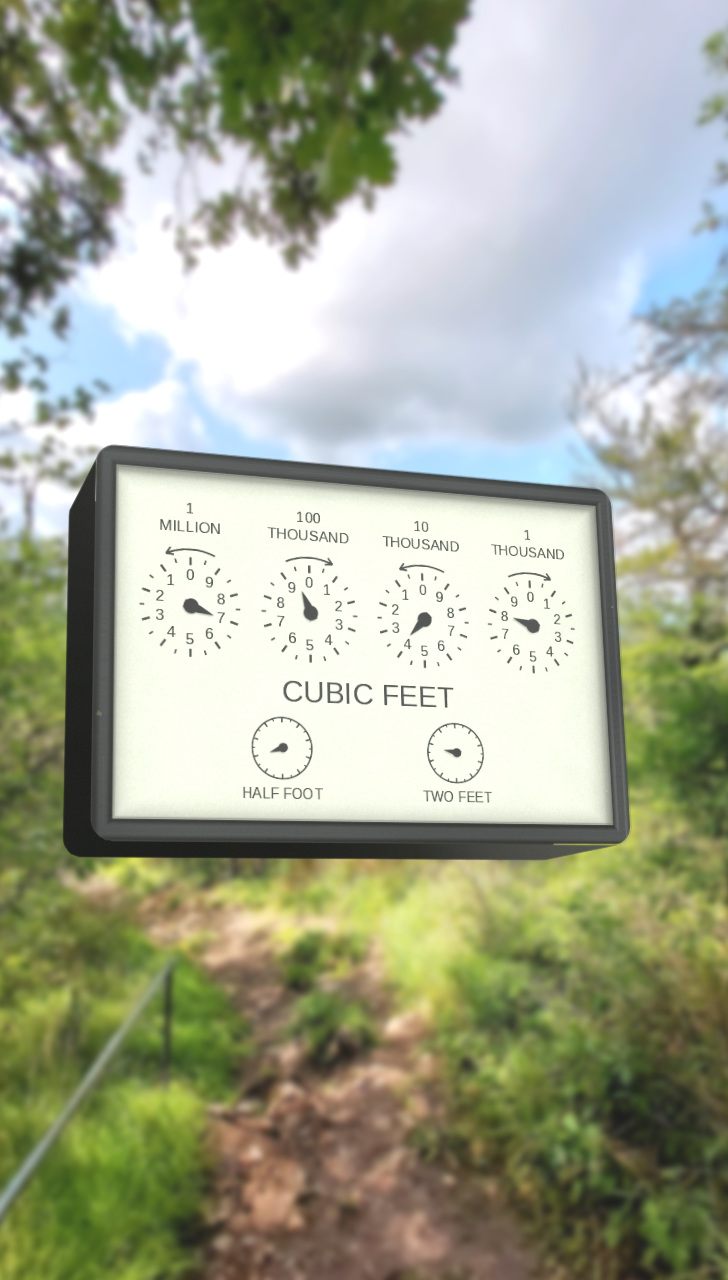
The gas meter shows 693800ft³
